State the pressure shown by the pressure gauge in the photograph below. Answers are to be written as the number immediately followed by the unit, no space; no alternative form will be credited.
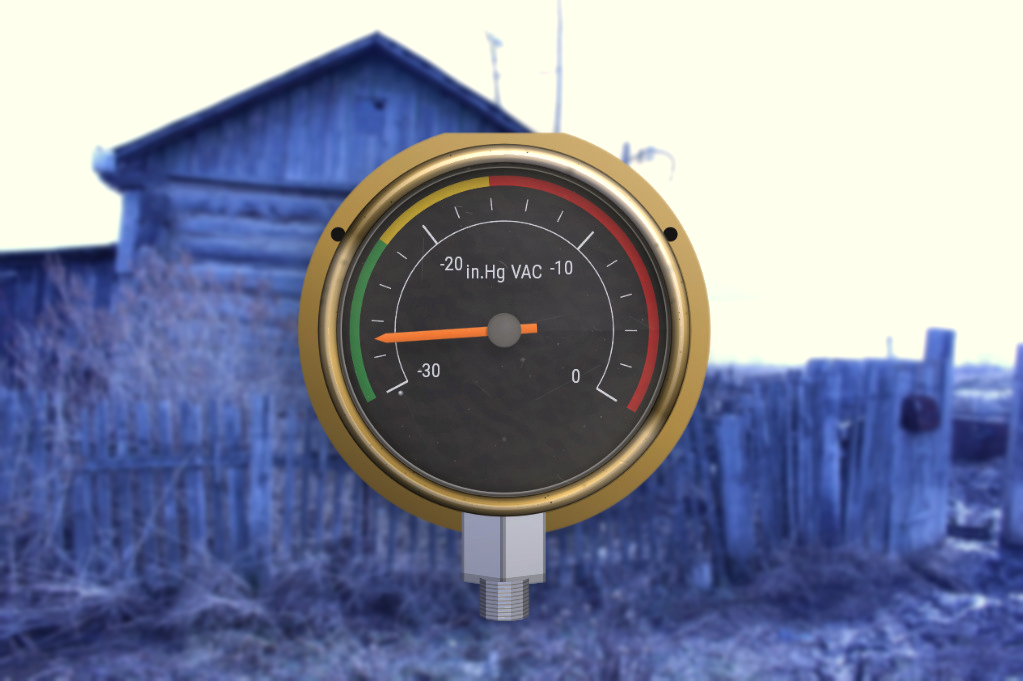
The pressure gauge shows -27inHg
